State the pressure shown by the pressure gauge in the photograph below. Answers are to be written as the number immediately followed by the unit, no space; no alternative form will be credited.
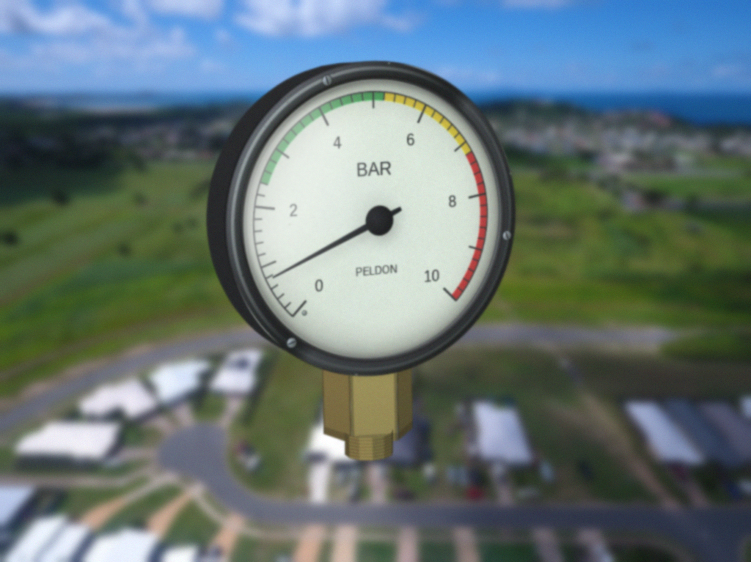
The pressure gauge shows 0.8bar
